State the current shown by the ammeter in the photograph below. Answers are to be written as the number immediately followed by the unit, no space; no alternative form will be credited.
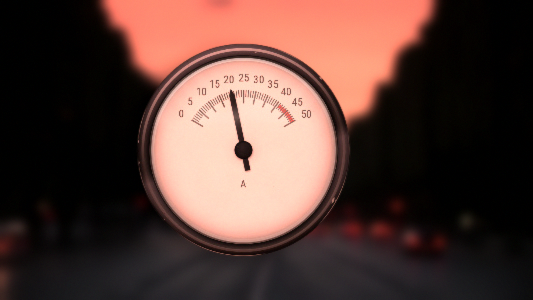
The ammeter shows 20A
